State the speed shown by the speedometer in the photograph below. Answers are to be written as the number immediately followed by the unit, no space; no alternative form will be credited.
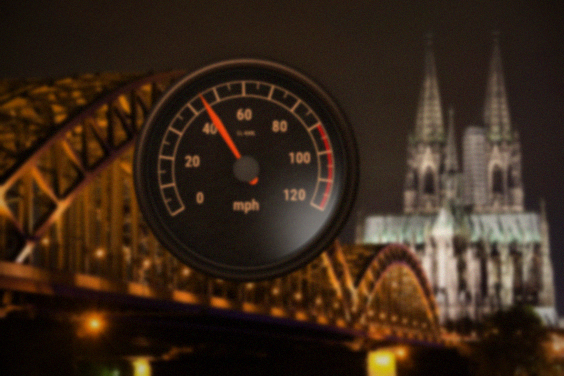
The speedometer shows 45mph
